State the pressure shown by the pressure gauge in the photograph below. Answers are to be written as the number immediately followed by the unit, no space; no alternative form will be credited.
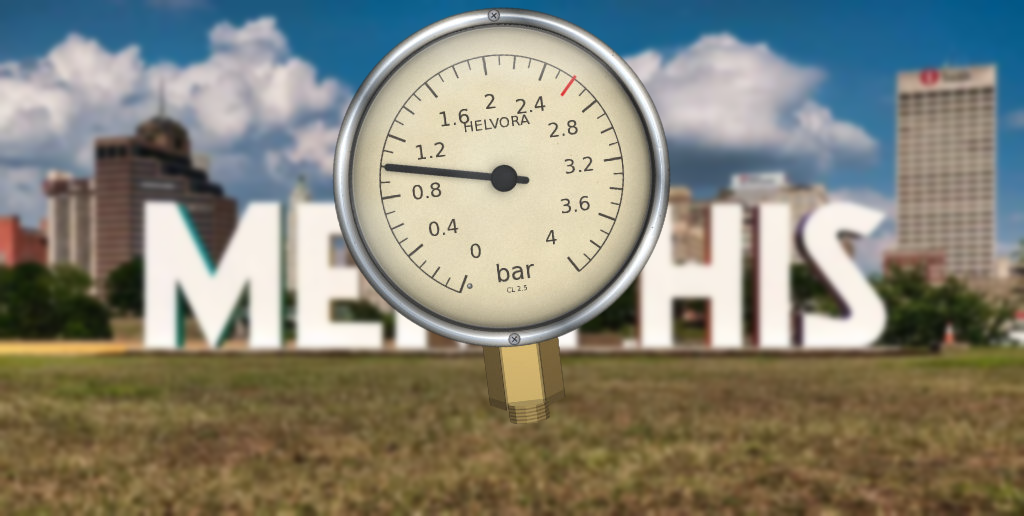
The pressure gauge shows 1bar
